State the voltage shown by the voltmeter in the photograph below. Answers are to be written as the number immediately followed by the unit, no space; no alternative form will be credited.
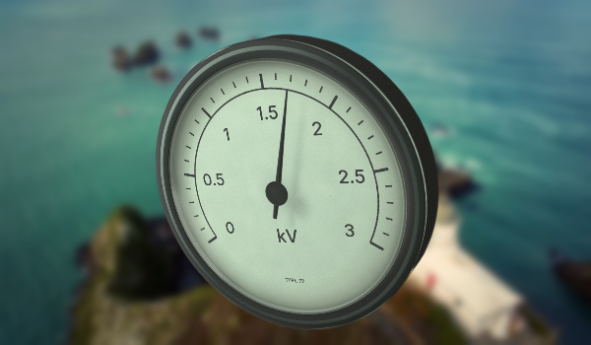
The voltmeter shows 1.7kV
